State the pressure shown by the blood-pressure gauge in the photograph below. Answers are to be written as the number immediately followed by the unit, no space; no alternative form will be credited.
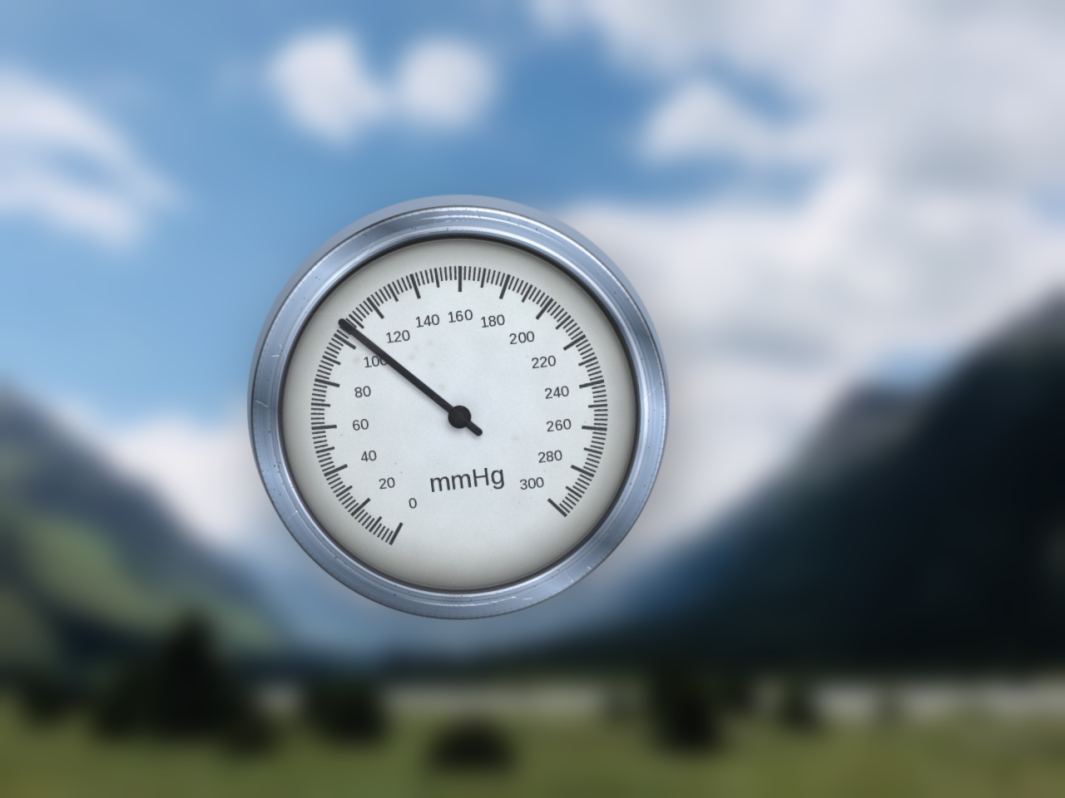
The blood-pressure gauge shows 106mmHg
